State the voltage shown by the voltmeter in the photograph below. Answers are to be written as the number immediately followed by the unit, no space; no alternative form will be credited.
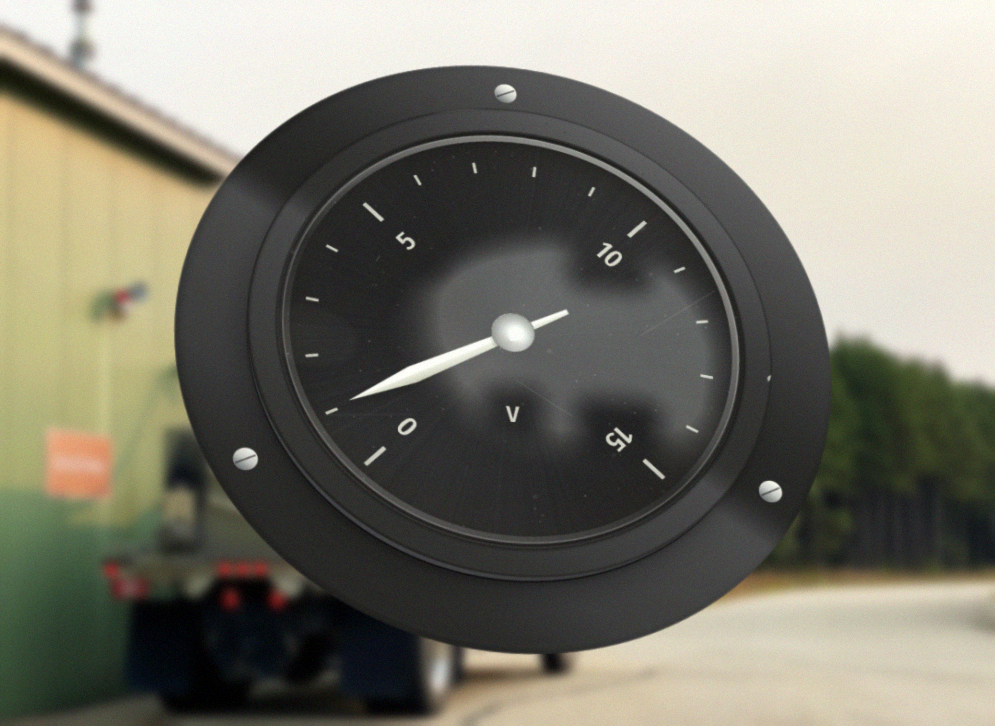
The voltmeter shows 1V
